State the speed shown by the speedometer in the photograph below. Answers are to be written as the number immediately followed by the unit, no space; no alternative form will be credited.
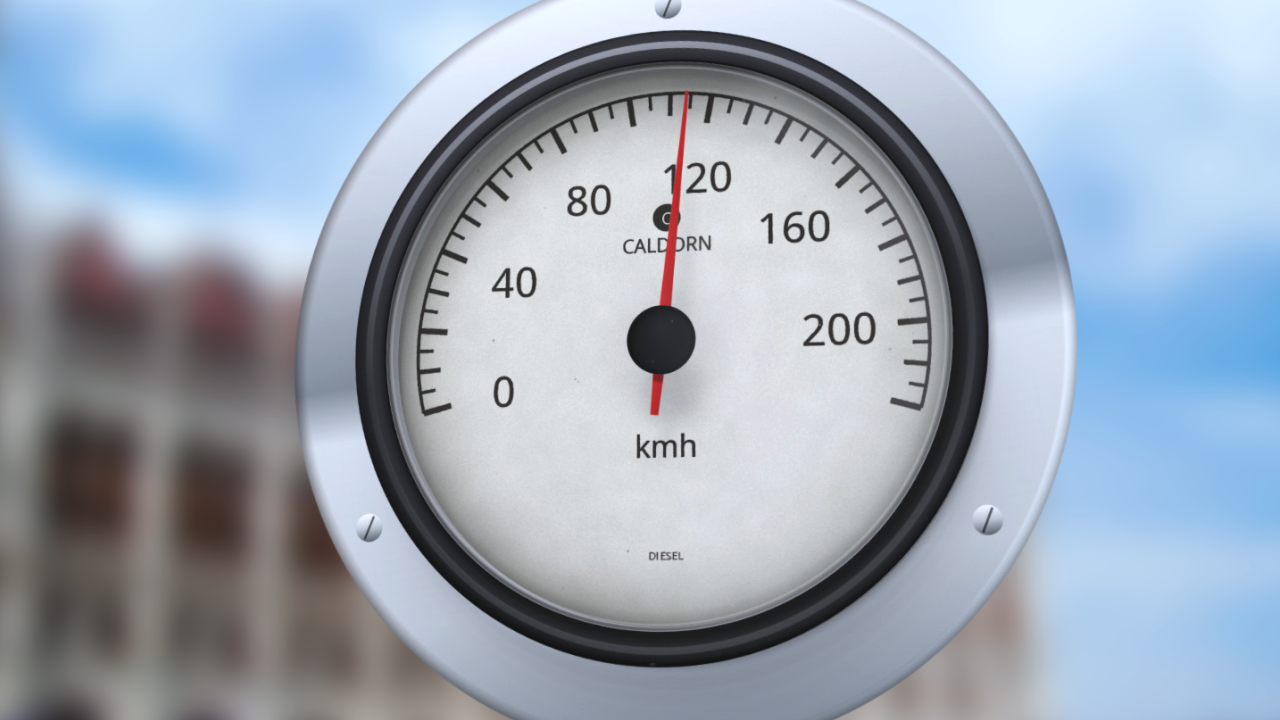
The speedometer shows 115km/h
